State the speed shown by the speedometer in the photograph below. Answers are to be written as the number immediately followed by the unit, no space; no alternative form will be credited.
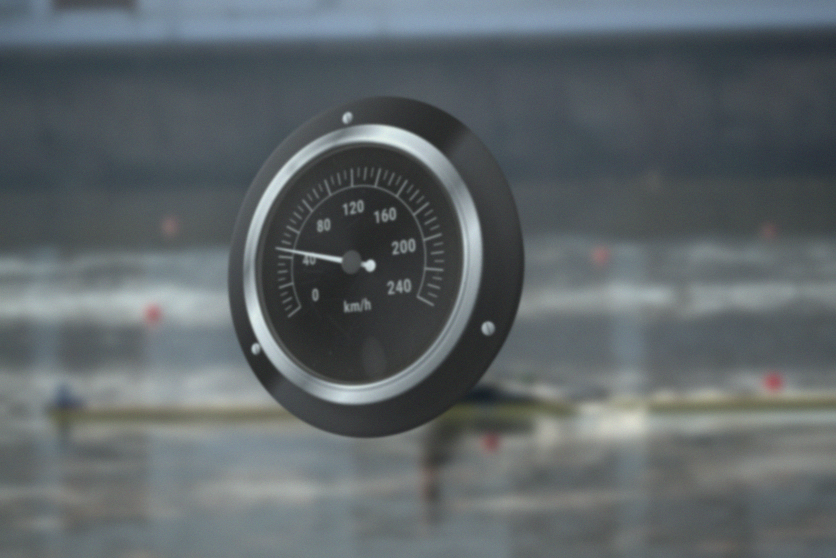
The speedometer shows 45km/h
